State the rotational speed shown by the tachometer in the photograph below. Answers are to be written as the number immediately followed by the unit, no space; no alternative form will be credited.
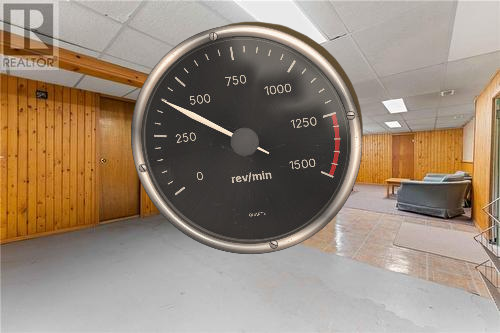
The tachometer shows 400rpm
